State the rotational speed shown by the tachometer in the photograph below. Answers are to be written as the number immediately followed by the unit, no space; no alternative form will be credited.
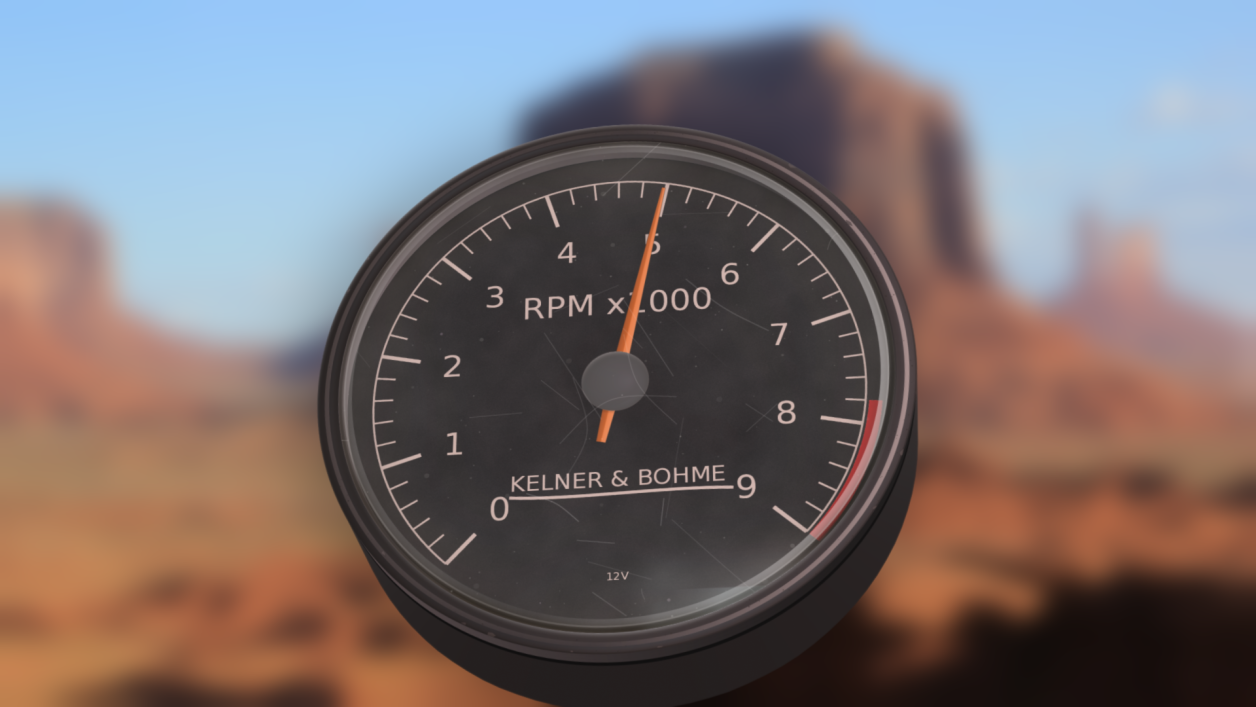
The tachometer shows 5000rpm
